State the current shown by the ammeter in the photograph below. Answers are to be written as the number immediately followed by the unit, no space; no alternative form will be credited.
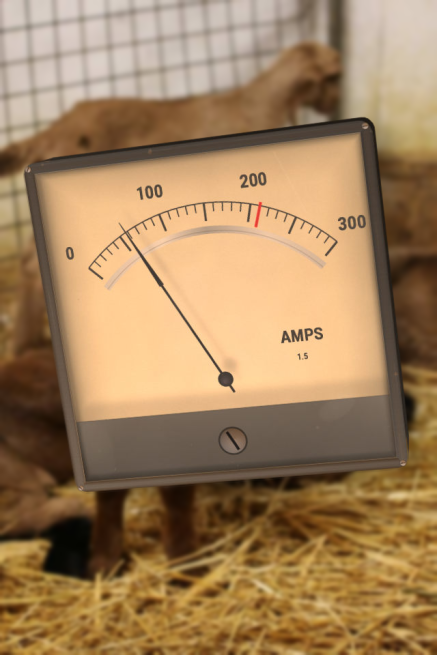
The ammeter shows 60A
